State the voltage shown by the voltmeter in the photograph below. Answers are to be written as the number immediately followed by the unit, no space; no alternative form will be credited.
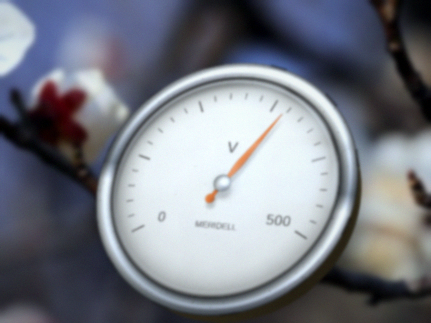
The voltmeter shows 320V
